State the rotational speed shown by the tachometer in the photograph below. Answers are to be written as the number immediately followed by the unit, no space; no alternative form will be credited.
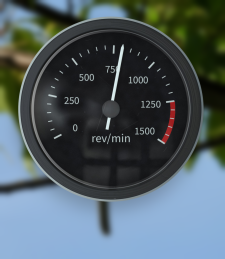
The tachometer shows 800rpm
